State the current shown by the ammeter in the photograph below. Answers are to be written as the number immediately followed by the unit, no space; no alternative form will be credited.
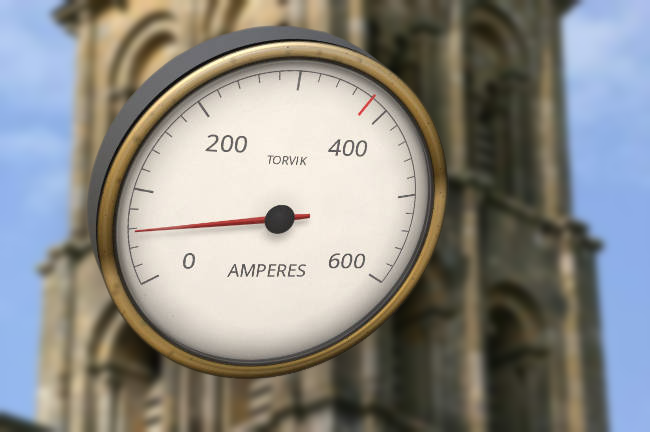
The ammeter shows 60A
